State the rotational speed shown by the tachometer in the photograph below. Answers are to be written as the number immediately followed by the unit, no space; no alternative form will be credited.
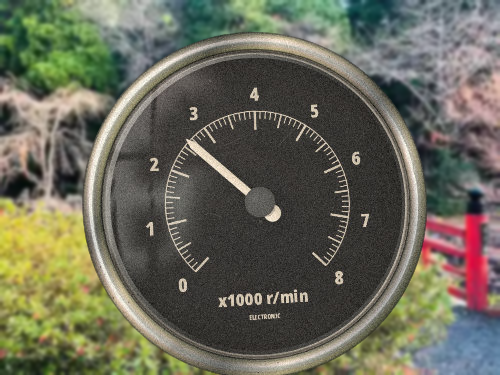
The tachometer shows 2600rpm
